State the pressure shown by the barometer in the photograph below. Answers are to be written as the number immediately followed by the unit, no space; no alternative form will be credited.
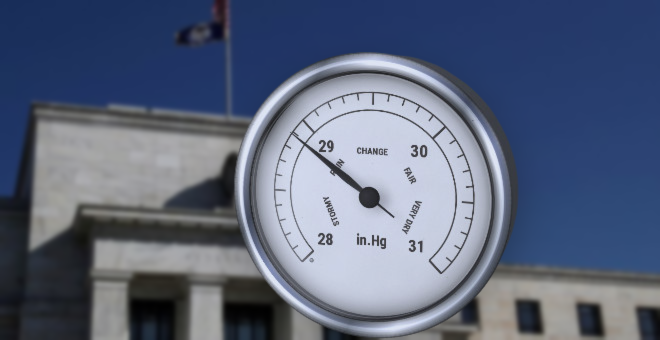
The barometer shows 28.9inHg
